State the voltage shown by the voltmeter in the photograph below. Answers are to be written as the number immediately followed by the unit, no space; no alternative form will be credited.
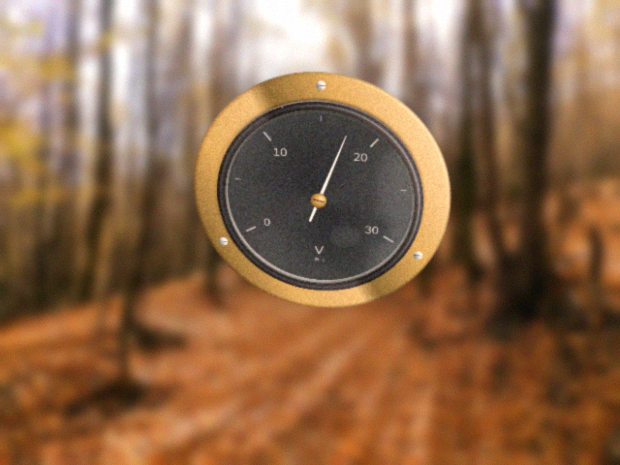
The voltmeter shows 17.5V
